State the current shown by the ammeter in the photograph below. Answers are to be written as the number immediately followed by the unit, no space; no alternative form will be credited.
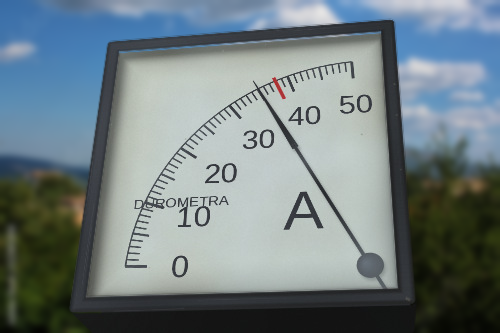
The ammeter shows 35A
